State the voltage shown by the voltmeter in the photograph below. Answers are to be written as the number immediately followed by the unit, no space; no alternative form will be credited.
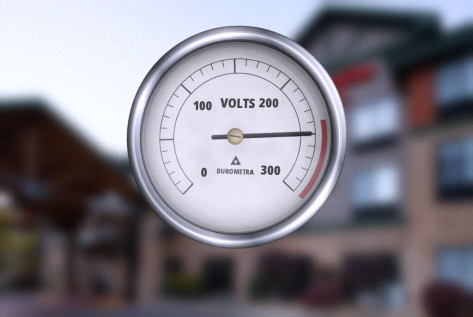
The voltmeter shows 250V
